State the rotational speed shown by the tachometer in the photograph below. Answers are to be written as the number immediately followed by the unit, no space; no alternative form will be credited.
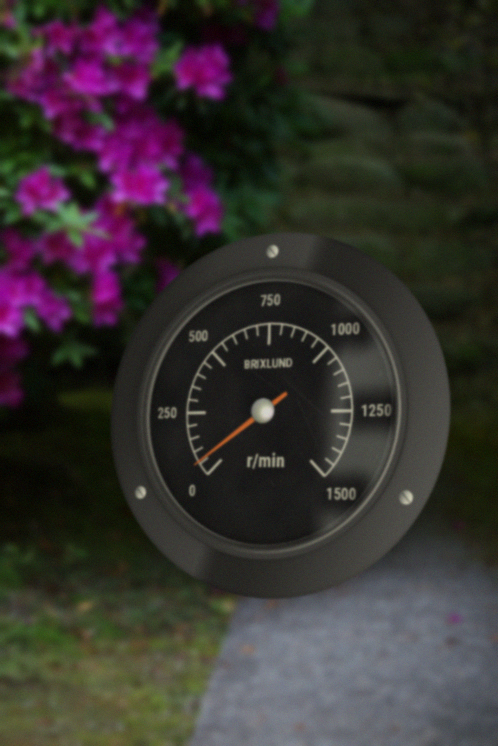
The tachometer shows 50rpm
